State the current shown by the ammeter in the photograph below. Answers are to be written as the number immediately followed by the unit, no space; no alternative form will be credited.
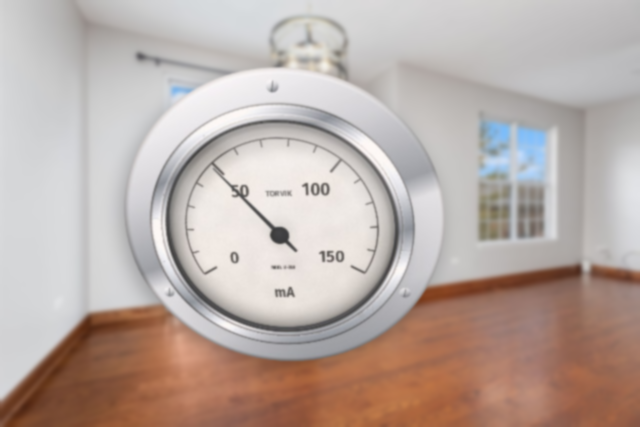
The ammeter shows 50mA
